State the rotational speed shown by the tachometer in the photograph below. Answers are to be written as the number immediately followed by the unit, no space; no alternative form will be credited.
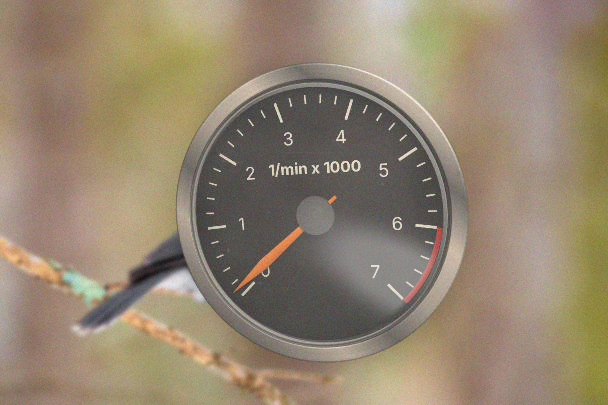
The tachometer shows 100rpm
